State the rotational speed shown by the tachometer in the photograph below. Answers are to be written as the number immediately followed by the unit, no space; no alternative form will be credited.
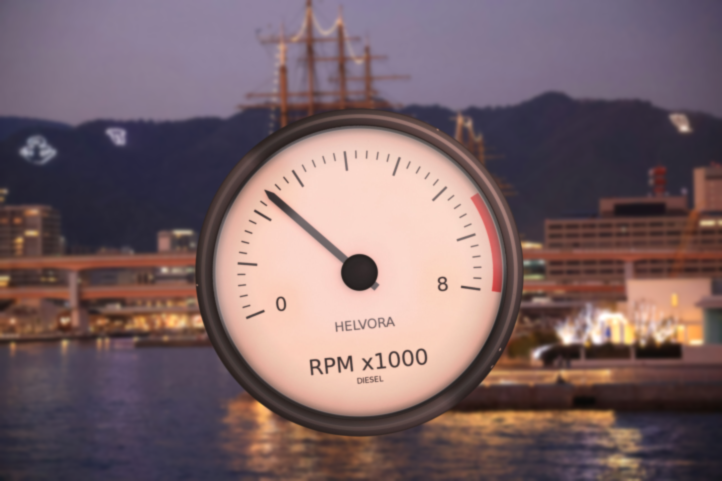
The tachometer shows 2400rpm
